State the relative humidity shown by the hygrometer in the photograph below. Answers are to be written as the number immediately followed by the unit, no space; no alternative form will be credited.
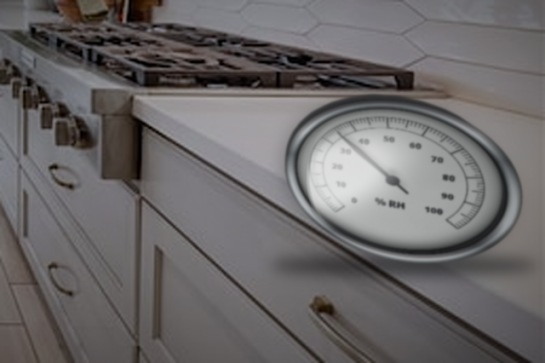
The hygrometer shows 35%
